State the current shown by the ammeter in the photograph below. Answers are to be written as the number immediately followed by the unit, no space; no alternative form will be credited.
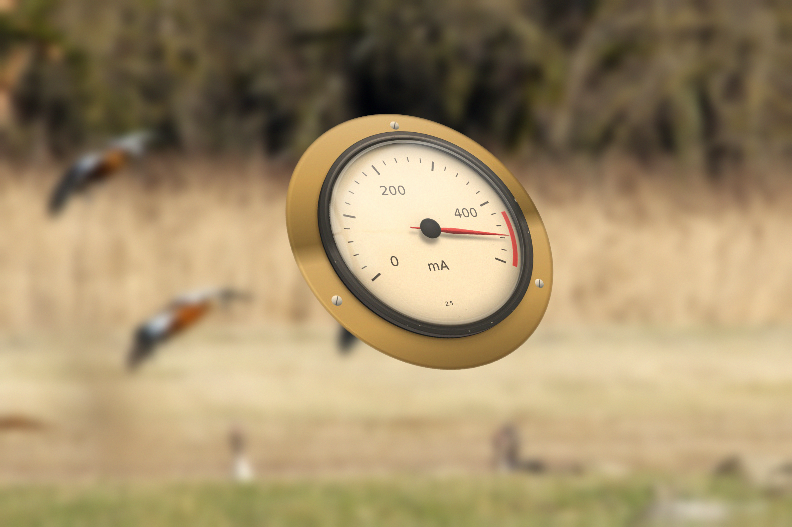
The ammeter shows 460mA
